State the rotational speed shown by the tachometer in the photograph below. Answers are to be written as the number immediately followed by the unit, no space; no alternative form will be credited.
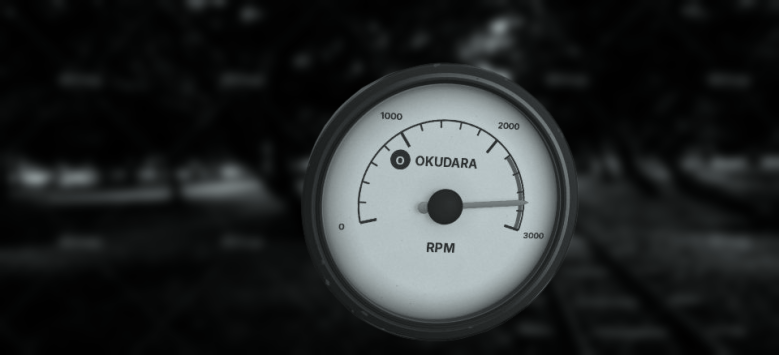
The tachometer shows 2700rpm
